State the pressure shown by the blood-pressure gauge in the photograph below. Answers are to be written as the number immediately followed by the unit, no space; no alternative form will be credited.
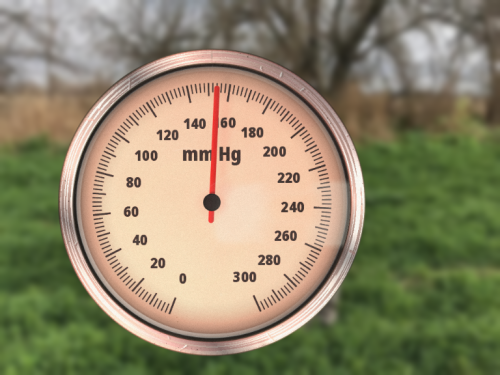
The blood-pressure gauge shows 154mmHg
